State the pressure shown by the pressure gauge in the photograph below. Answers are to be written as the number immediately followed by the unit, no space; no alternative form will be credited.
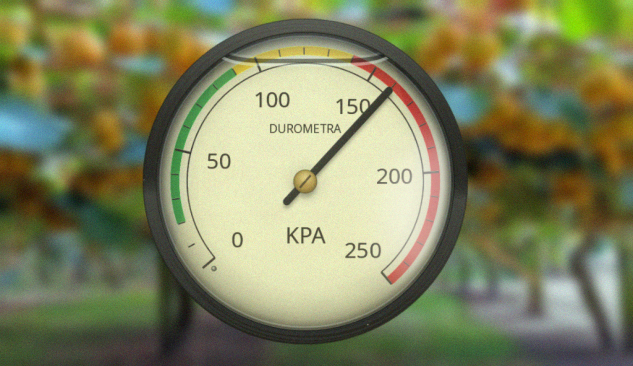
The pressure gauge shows 160kPa
